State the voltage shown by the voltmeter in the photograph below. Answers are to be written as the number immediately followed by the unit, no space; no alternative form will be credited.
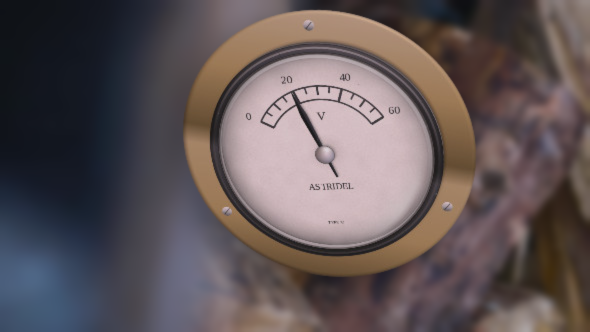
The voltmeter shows 20V
